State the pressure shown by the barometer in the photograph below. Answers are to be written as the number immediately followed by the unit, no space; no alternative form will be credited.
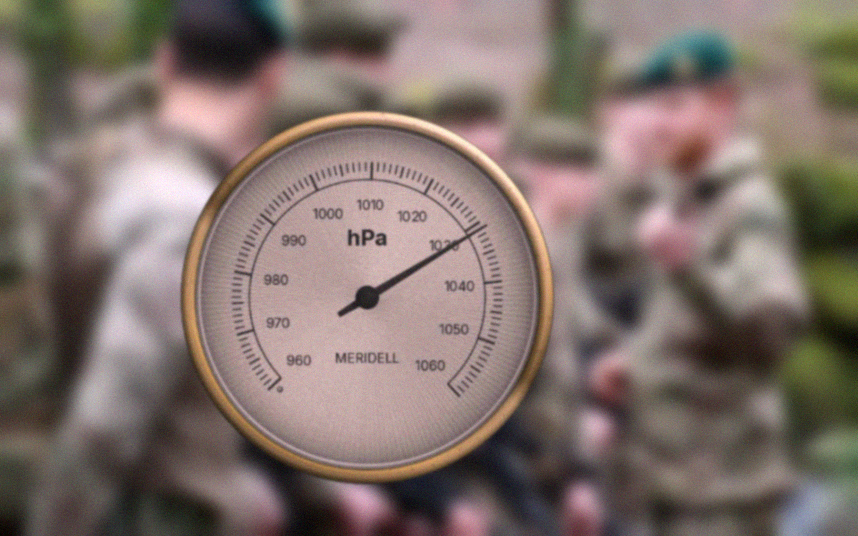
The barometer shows 1031hPa
